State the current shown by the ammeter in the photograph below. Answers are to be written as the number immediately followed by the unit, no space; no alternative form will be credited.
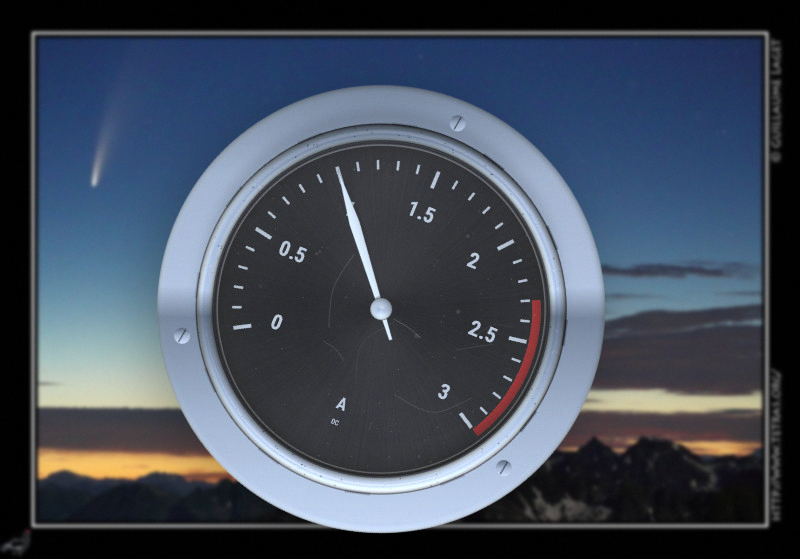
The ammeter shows 1A
